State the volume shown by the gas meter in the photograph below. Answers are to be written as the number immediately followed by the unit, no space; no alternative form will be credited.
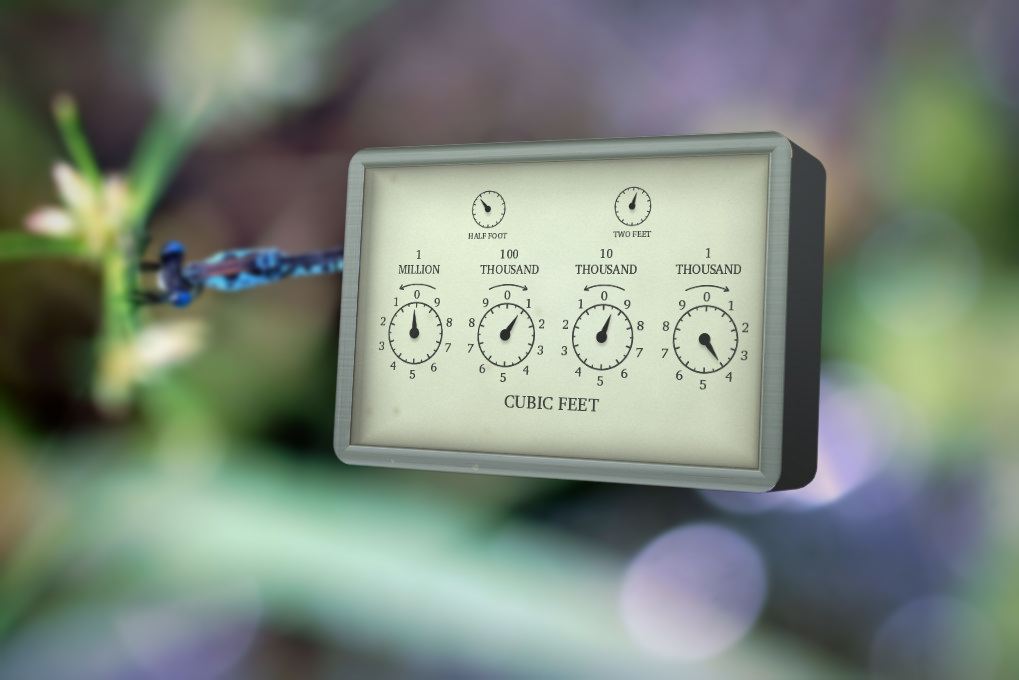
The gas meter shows 9400ft³
